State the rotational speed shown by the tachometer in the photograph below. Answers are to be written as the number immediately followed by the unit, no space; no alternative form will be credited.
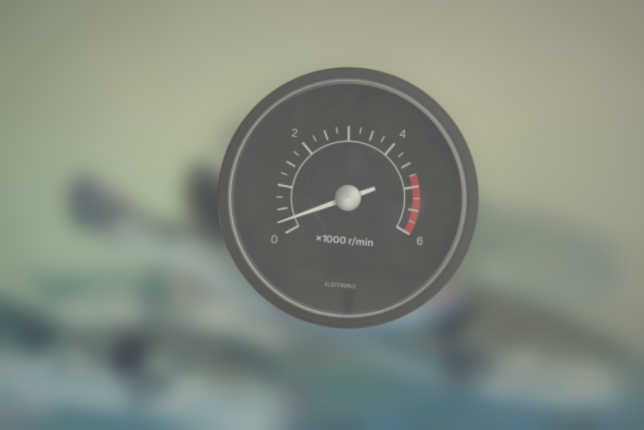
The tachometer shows 250rpm
